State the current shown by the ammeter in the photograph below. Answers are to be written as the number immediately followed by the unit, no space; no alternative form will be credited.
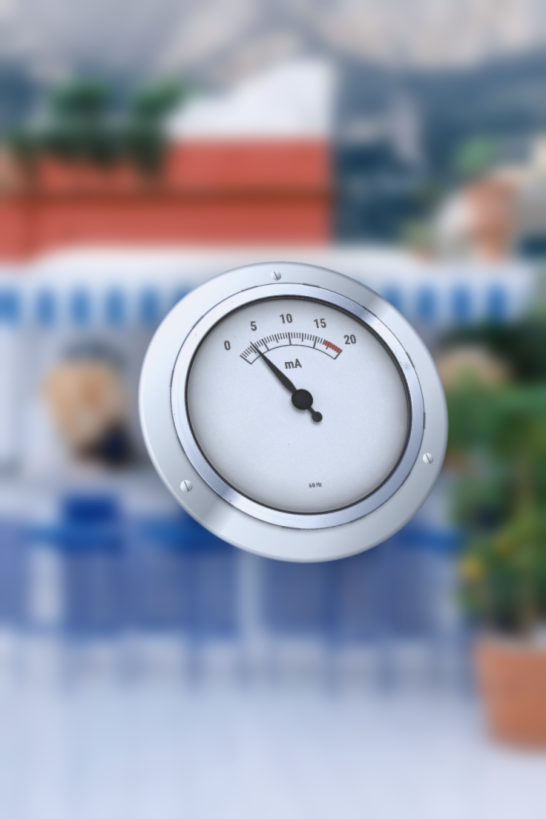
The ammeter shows 2.5mA
